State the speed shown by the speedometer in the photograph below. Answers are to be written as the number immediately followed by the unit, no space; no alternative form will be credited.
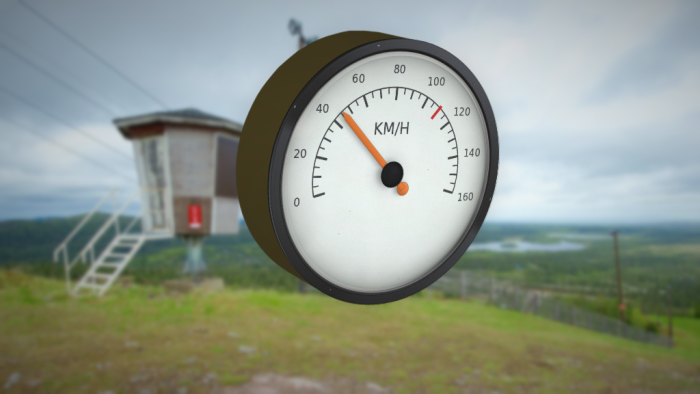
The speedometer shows 45km/h
